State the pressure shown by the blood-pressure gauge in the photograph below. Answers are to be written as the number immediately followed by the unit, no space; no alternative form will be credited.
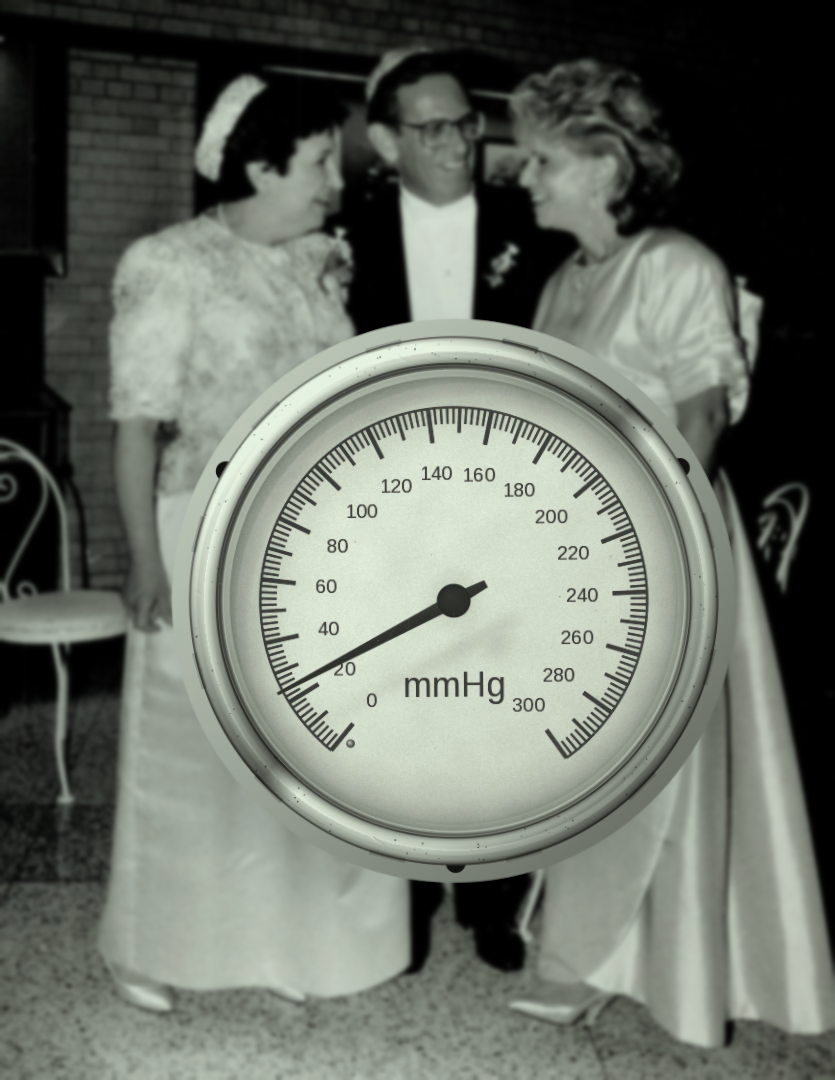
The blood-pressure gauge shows 24mmHg
